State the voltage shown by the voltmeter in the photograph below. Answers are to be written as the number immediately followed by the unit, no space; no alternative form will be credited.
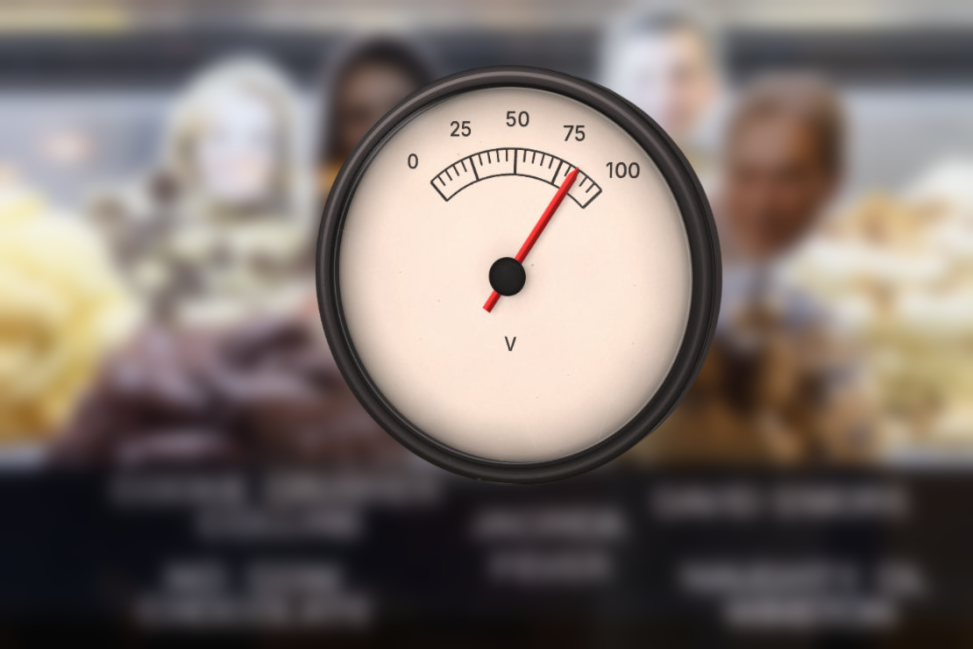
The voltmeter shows 85V
